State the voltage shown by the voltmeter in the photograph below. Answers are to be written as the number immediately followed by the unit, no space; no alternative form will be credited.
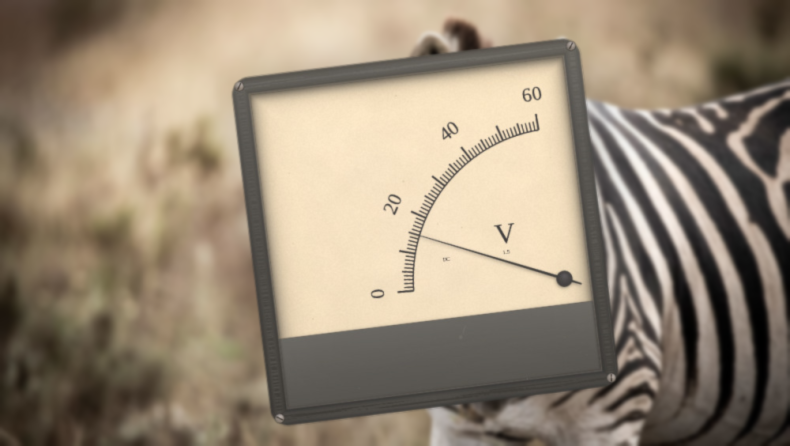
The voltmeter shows 15V
